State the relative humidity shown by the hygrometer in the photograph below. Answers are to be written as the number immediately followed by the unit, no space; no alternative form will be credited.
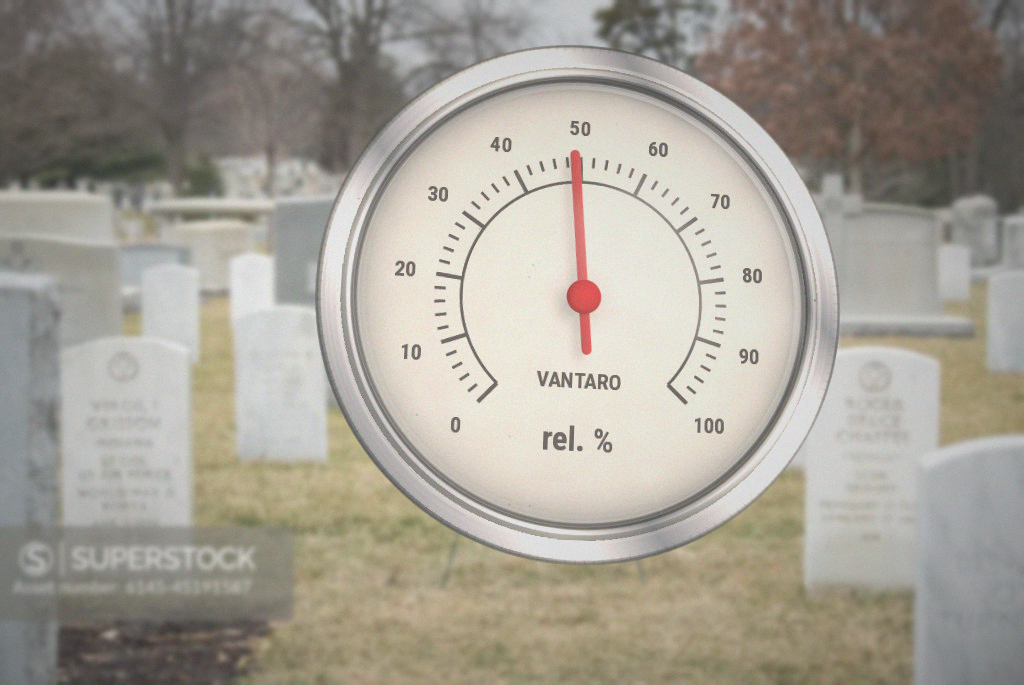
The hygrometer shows 49%
